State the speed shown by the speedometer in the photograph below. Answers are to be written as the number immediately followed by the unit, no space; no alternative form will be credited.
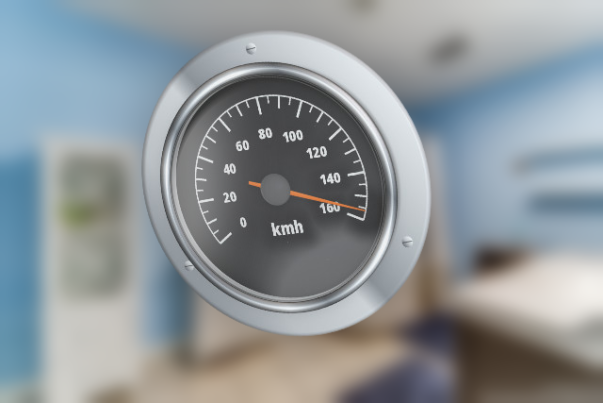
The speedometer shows 155km/h
